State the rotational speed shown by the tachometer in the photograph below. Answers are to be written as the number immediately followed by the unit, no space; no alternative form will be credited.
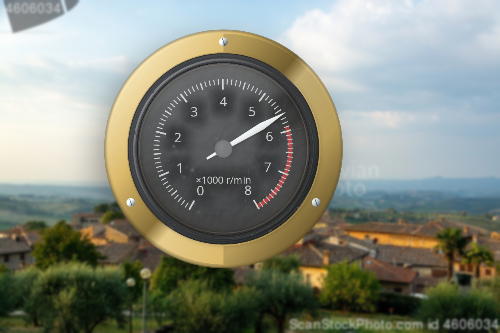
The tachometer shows 5600rpm
